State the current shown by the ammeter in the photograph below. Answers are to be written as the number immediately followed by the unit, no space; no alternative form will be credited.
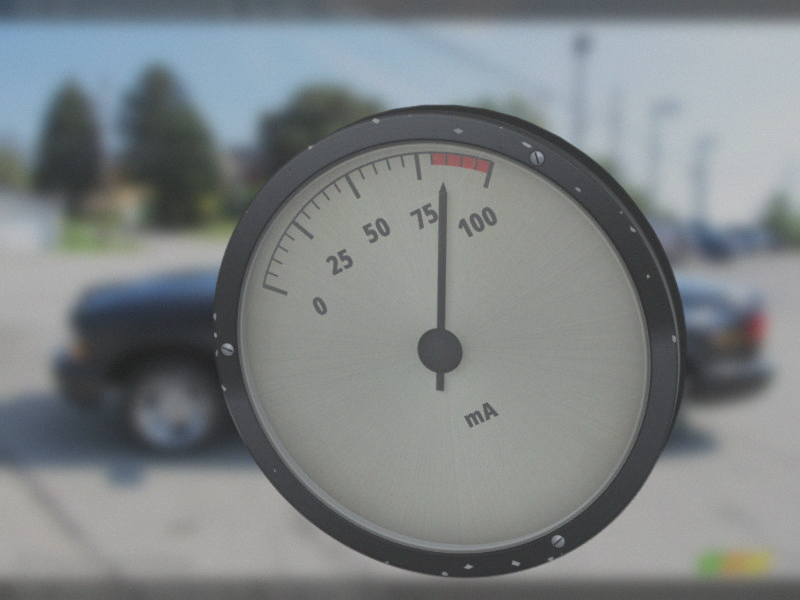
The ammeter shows 85mA
